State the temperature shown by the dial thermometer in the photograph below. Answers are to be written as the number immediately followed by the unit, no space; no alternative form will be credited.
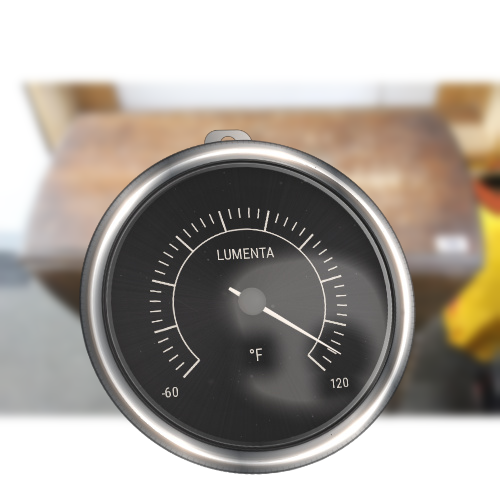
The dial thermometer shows 112°F
